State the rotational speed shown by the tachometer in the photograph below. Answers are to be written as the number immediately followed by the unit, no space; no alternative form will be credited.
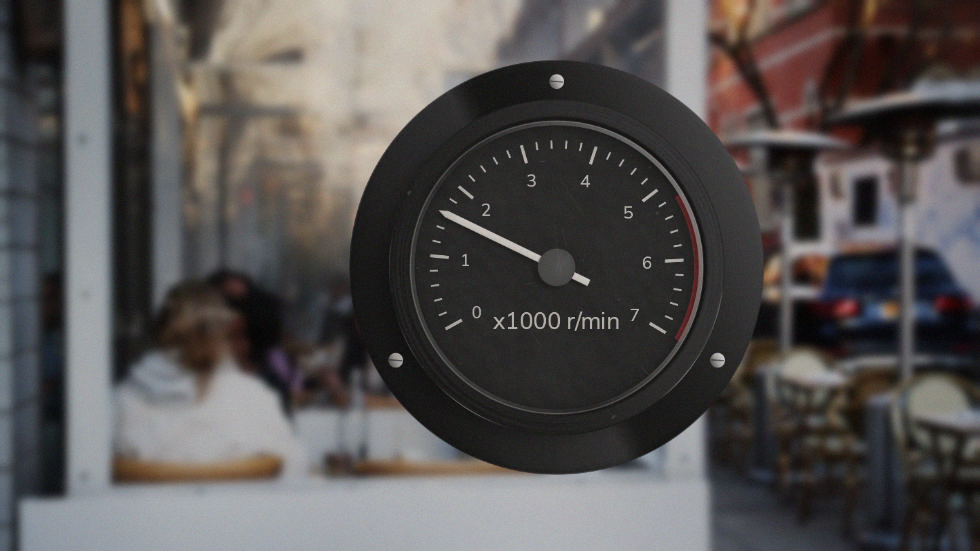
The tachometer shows 1600rpm
